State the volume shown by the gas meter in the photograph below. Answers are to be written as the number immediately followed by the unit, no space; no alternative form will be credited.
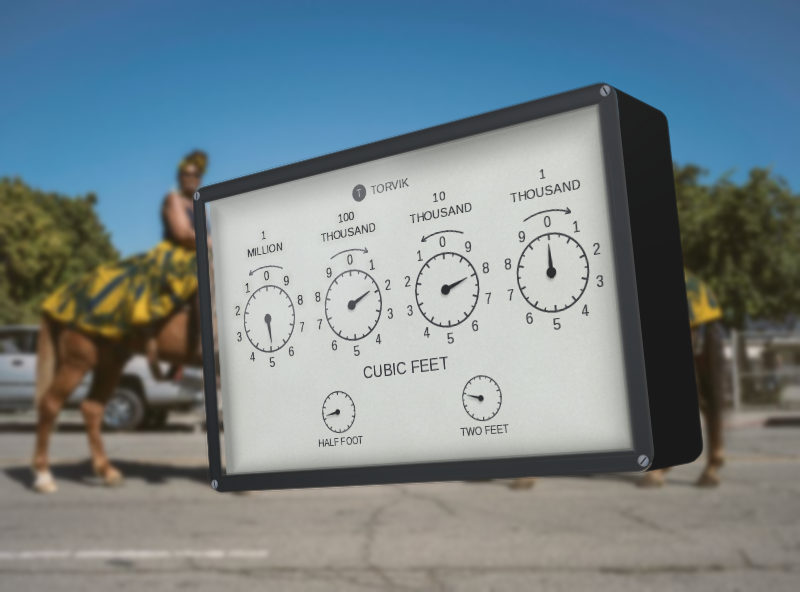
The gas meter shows 518000ft³
